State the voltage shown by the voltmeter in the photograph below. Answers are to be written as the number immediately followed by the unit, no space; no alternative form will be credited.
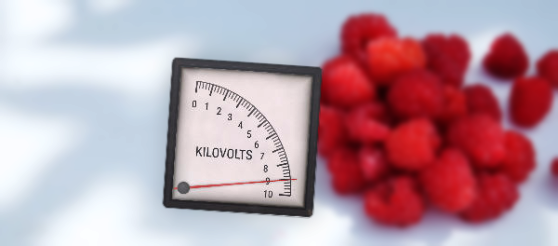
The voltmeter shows 9kV
